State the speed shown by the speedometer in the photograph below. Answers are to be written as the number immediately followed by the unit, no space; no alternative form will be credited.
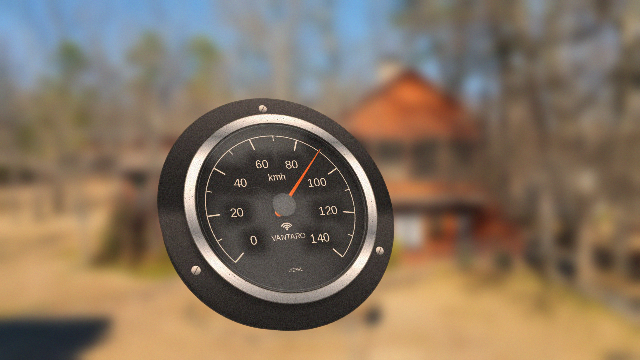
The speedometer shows 90km/h
